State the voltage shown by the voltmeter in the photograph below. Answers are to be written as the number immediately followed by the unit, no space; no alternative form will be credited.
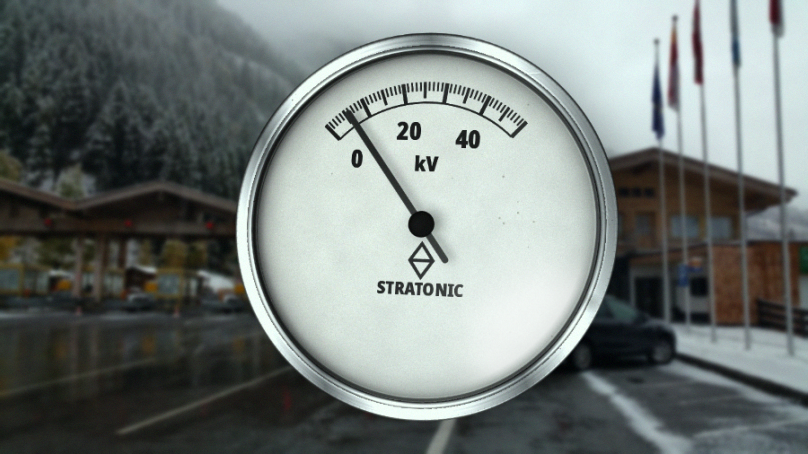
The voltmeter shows 6kV
